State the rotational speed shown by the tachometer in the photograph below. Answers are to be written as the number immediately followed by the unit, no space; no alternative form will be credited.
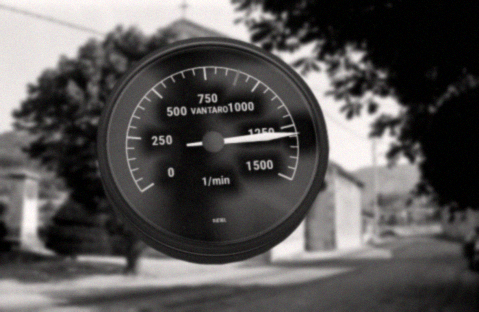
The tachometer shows 1300rpm
